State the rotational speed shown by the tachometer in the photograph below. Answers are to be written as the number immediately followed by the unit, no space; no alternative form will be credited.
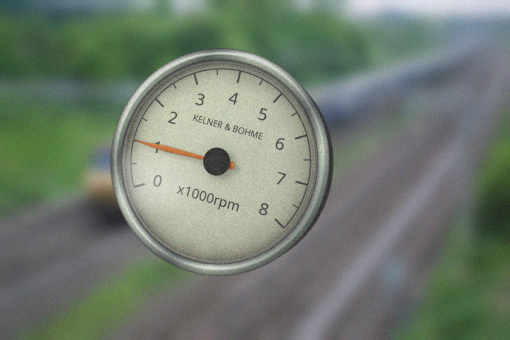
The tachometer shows 1000rpm
